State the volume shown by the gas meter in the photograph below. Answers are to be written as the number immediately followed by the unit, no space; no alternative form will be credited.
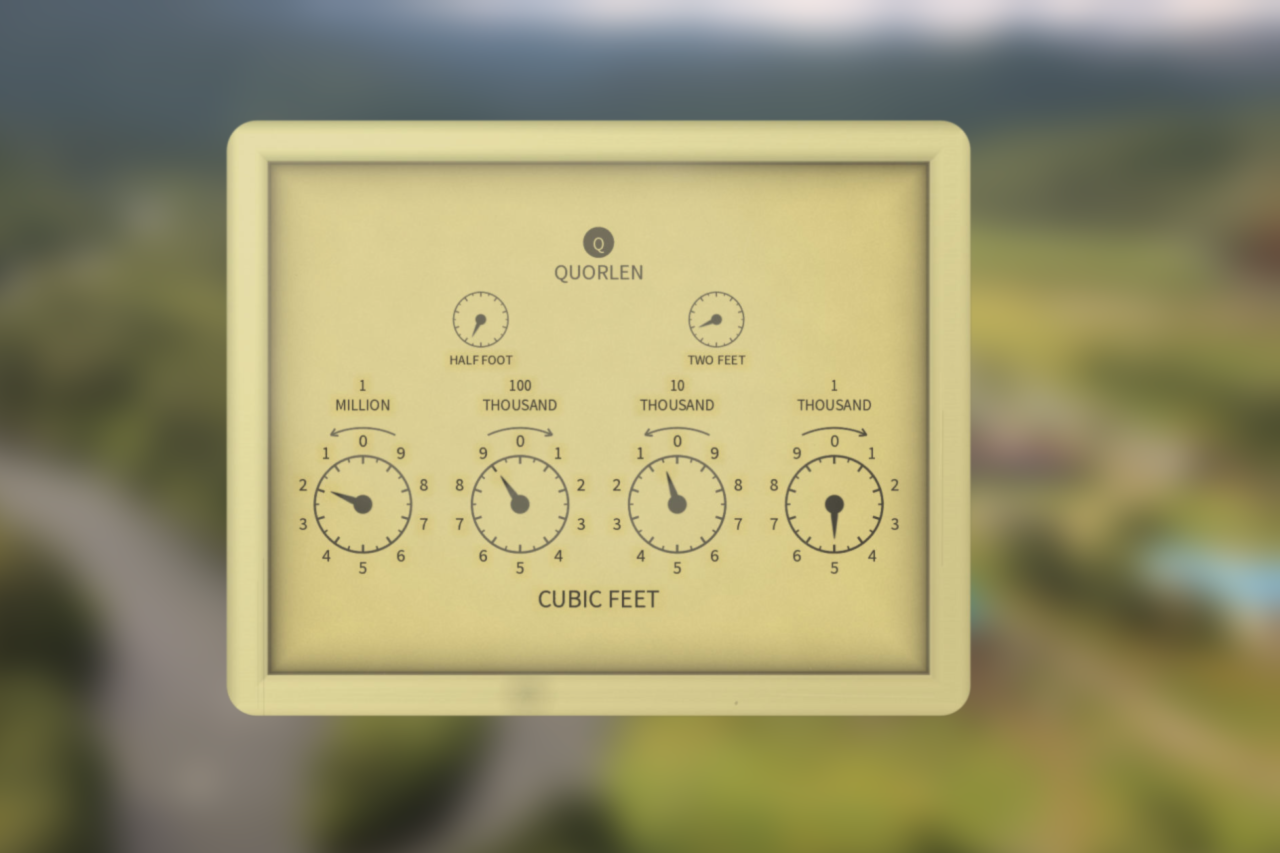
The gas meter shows 190500ft³
